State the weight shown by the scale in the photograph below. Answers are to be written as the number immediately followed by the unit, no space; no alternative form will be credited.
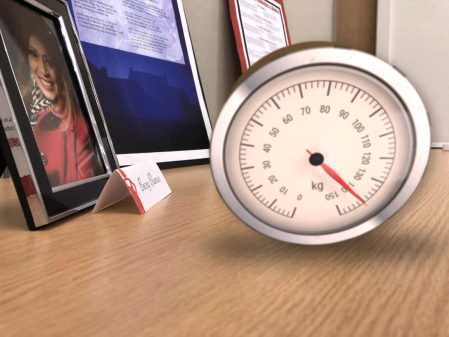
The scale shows 140kg
